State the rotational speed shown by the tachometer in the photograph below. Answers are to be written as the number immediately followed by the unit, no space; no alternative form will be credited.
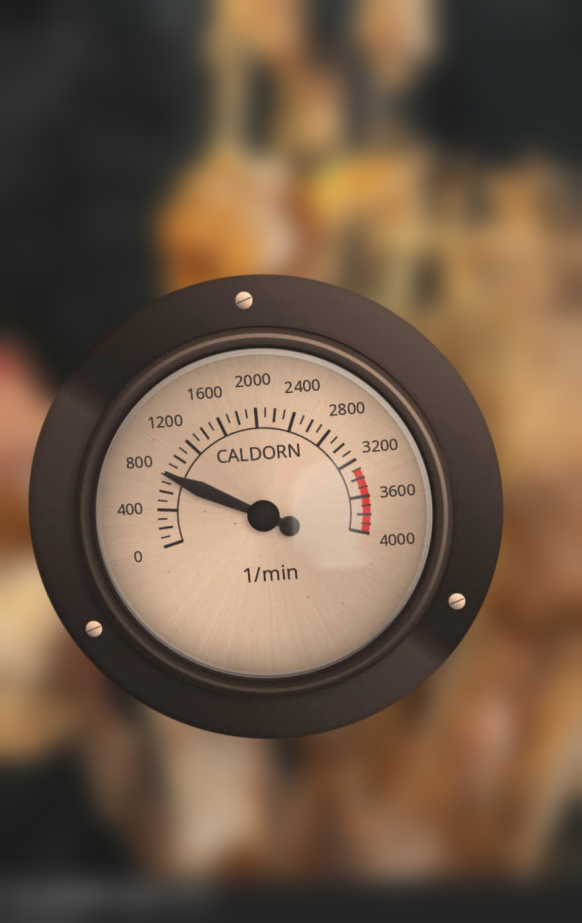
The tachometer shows 800rpm
